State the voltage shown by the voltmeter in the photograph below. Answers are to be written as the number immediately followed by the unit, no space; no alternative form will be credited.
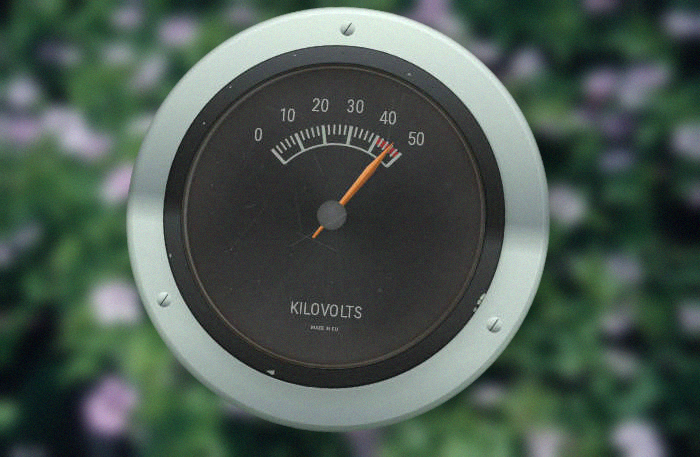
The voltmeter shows 46kV
